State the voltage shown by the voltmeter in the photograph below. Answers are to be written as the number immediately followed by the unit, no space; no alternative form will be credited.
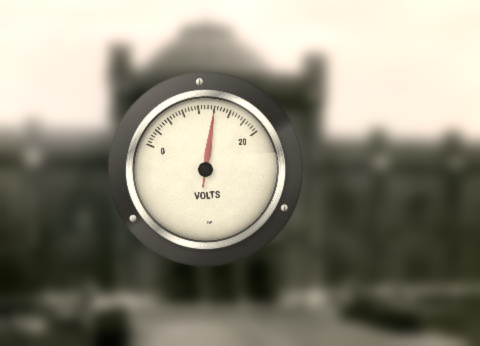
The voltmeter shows 12.5V
